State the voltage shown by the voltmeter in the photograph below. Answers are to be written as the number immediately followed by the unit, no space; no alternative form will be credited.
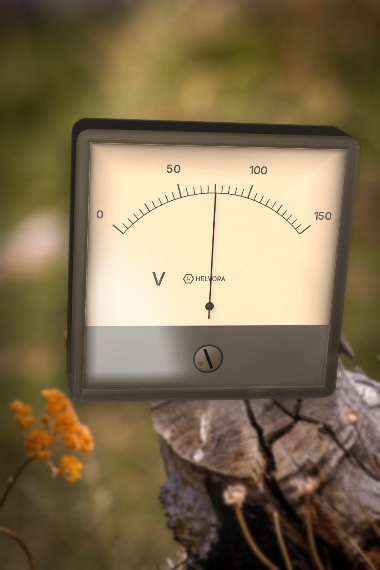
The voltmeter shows 75V
